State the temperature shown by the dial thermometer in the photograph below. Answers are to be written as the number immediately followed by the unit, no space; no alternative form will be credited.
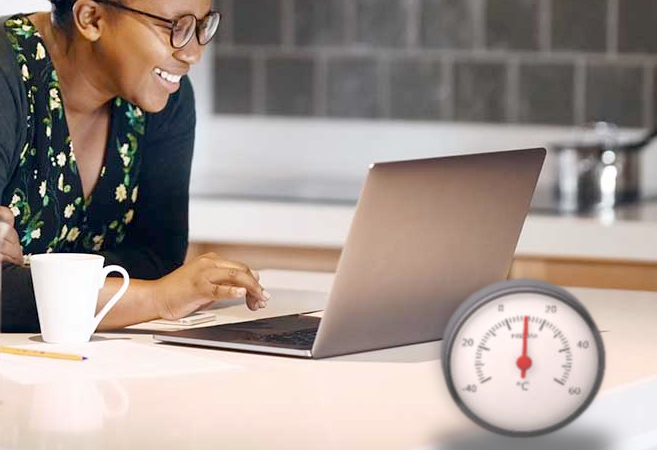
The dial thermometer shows 10°C
